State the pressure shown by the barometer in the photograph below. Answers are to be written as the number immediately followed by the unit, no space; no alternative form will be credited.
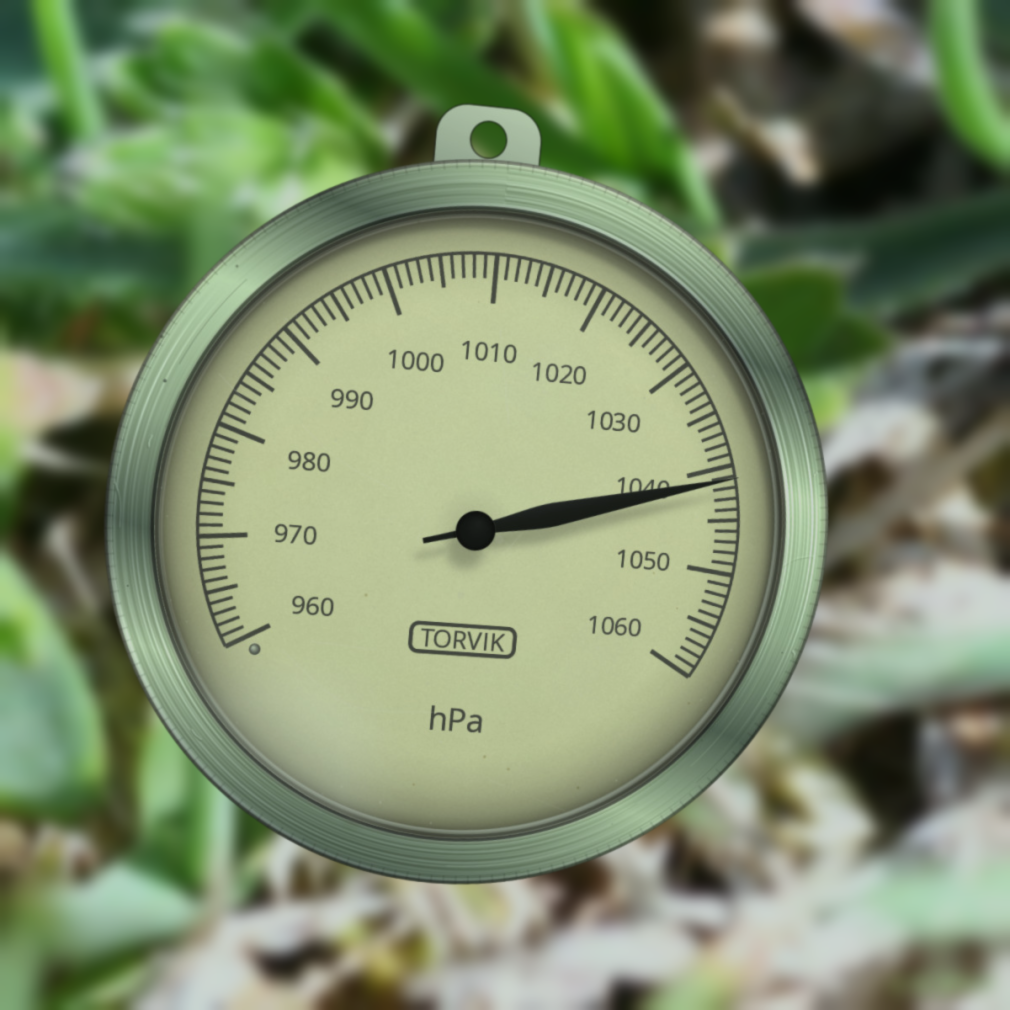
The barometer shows 1041hPa
